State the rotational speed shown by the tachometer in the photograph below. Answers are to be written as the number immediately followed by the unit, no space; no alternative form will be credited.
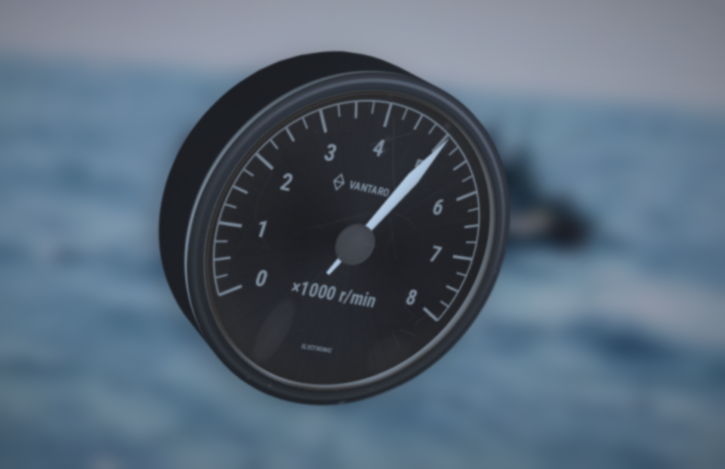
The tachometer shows 5000rpm
